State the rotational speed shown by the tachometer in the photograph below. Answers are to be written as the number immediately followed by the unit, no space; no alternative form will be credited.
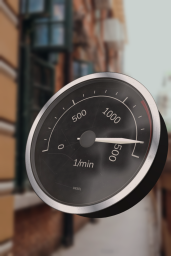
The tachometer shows 1400rpm
